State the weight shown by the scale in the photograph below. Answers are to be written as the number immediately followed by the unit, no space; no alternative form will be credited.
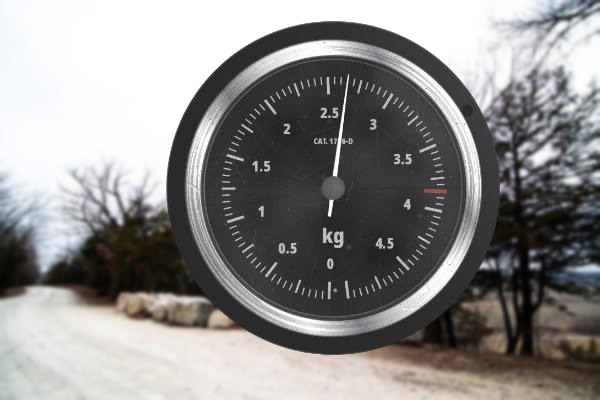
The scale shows 2.65kg
